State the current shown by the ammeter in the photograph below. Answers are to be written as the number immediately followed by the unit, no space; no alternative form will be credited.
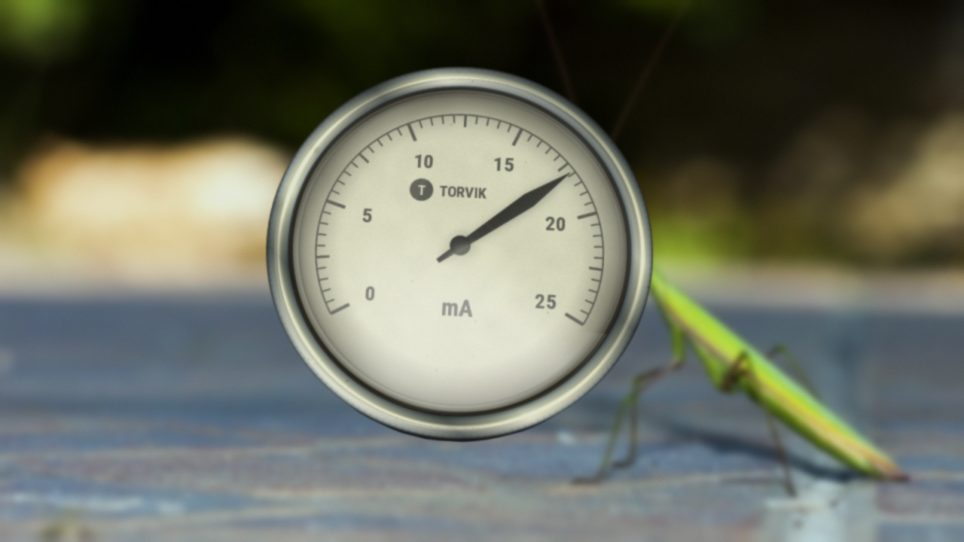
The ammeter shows 18mA
